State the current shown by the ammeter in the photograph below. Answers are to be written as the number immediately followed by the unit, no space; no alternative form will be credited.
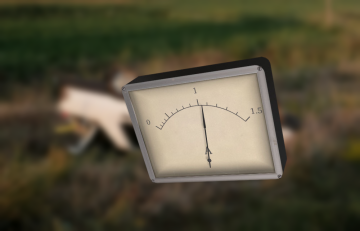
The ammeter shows 1.05A
